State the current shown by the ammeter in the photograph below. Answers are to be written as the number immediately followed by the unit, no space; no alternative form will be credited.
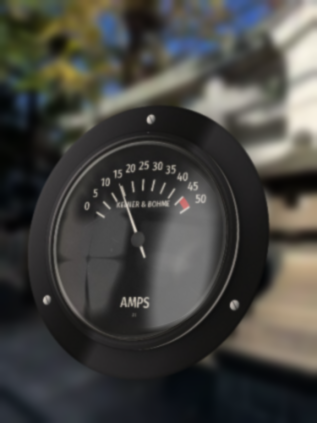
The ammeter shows 15A
